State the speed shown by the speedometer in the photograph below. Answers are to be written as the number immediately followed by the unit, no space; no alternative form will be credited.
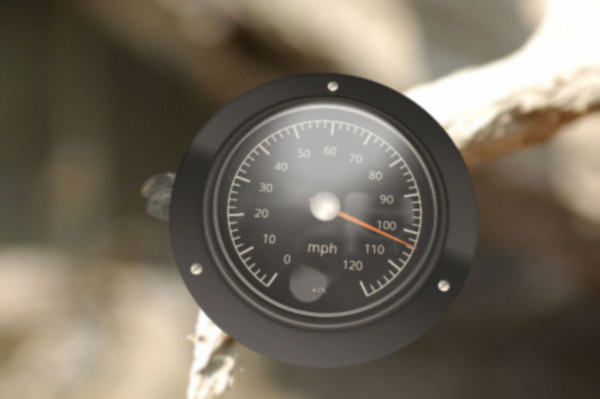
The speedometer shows 104mph
